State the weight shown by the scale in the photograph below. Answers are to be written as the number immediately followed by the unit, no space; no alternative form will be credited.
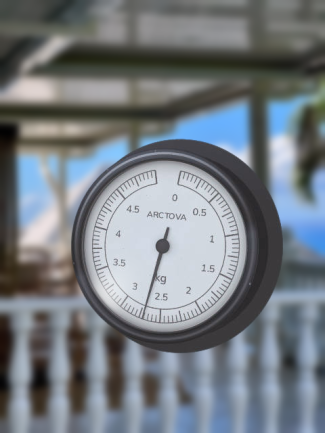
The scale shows 2.7kg
